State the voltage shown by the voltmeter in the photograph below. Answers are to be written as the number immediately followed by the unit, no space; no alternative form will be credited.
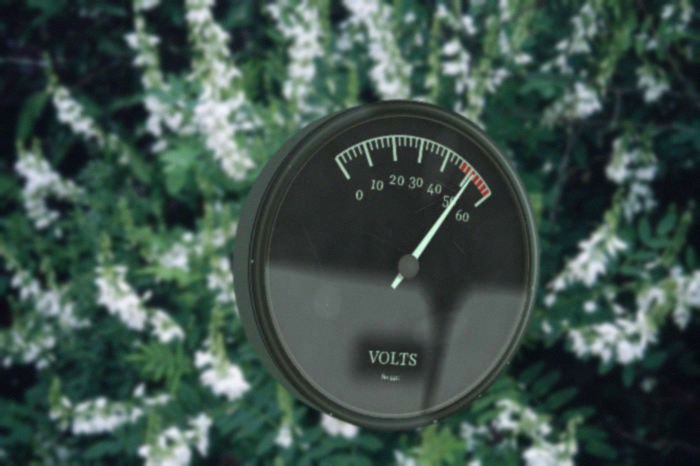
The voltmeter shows 50V
